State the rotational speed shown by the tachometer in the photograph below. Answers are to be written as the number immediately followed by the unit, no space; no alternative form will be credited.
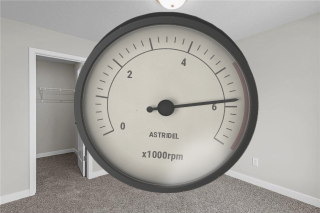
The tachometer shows 5800rpm
